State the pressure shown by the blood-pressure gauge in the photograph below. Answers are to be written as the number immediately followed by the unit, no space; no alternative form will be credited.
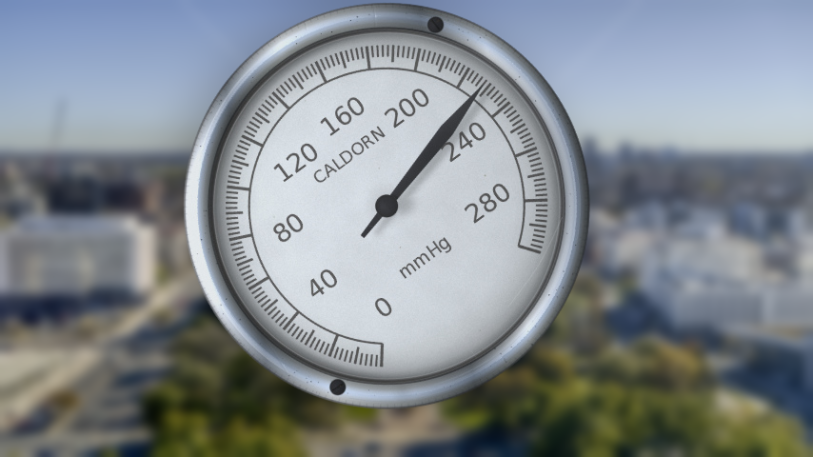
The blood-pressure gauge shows 228mmHg
